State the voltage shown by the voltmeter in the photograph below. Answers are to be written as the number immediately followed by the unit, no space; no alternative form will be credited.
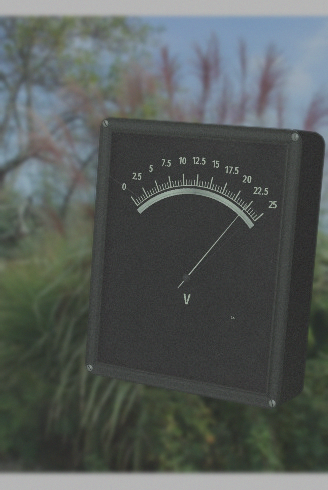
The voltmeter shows 22.5V
